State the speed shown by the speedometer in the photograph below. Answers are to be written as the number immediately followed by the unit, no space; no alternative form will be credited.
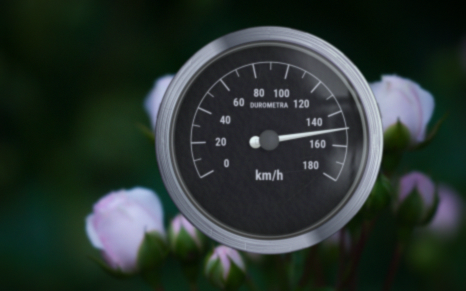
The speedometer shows 150km/h
